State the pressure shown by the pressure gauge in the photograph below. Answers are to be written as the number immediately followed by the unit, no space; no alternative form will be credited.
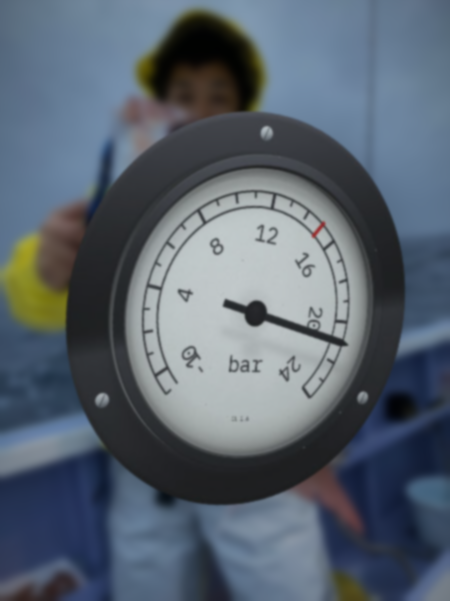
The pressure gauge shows 21bar
